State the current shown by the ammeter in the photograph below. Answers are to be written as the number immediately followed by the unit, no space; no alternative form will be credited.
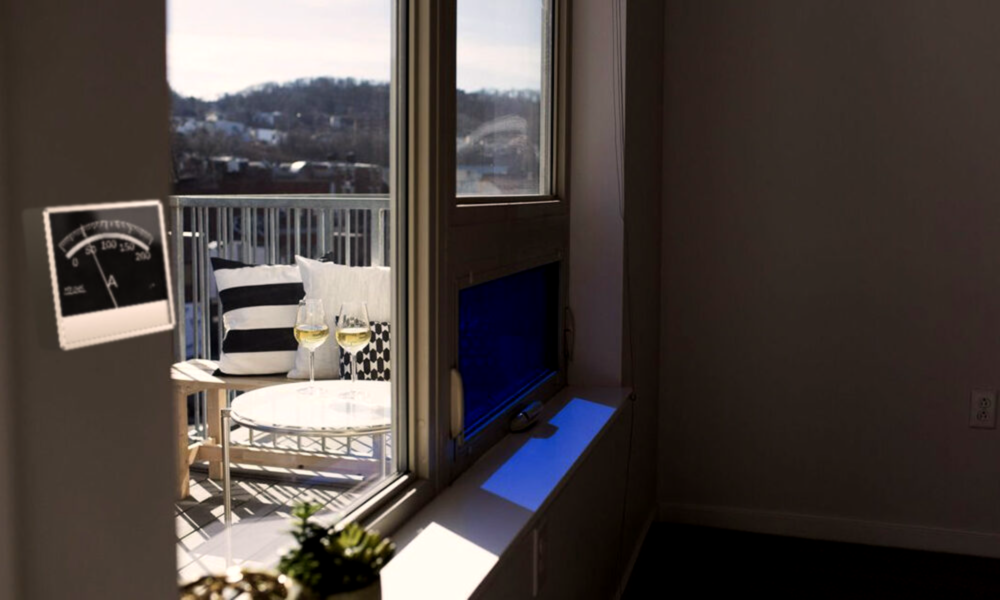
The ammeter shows 50A
